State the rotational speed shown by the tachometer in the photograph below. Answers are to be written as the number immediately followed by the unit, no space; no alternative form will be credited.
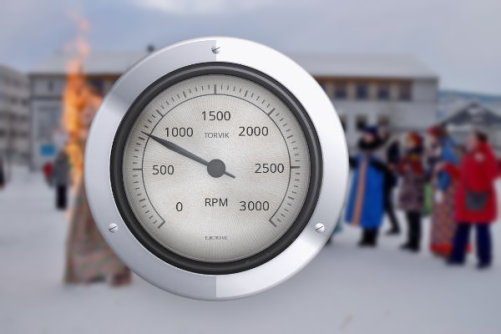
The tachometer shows 800rpm
